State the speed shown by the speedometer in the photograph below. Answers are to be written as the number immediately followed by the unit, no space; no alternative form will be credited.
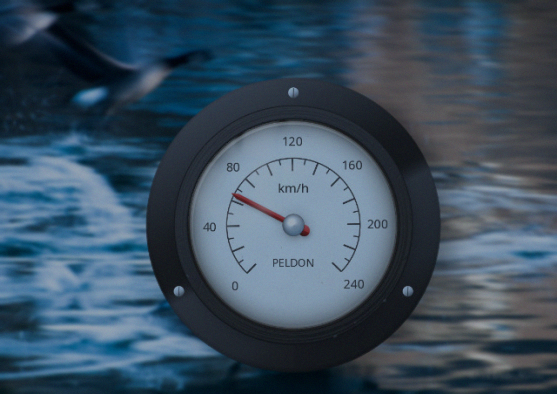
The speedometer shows 65km/h
